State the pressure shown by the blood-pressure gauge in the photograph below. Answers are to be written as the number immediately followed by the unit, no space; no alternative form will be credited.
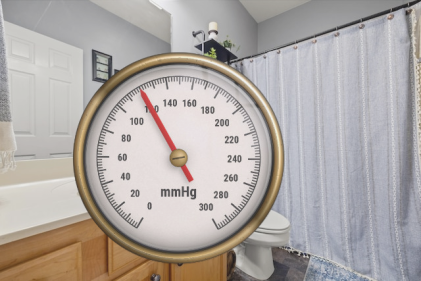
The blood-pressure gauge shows 120mmHg
